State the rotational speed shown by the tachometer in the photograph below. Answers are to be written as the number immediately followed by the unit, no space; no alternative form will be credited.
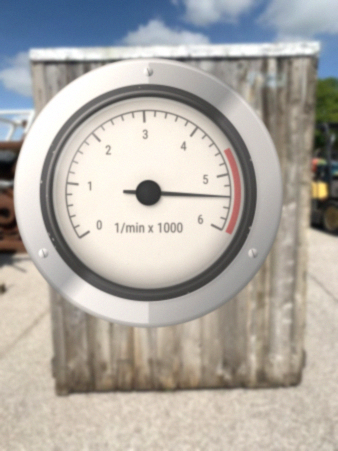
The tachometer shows 5400rpm
